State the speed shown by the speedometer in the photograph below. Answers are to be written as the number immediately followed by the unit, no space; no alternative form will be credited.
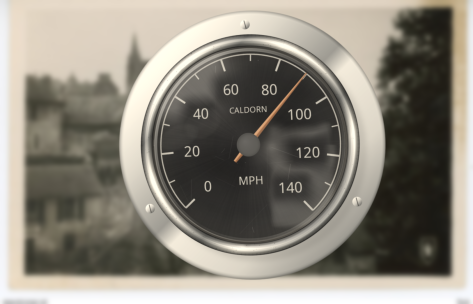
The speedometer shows 90mph
